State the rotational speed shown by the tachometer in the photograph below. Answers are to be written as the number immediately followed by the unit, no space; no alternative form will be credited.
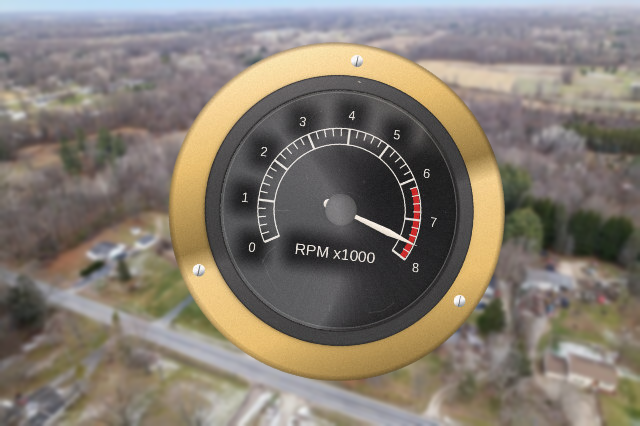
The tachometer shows 7600rpm
